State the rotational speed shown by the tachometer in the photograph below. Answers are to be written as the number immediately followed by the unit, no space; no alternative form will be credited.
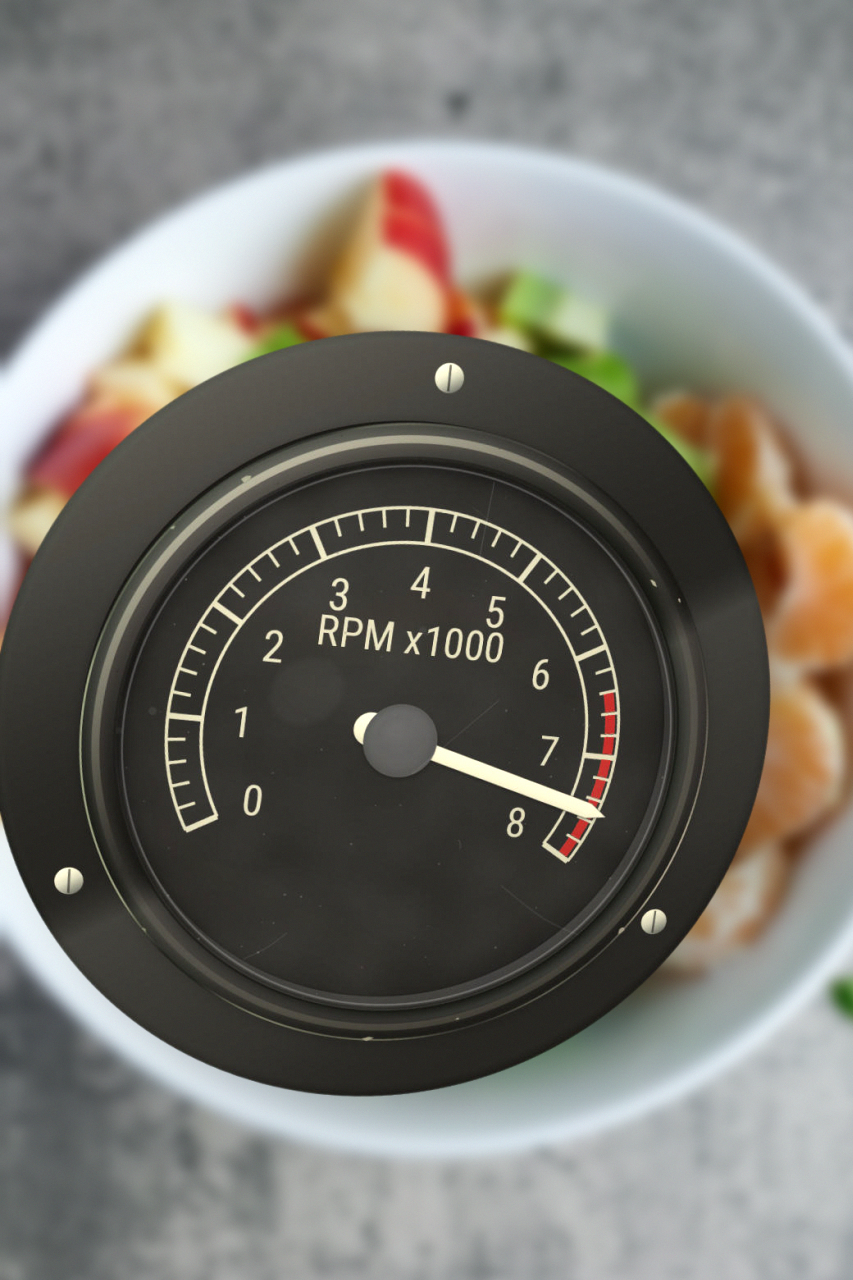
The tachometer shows 7500rpm
